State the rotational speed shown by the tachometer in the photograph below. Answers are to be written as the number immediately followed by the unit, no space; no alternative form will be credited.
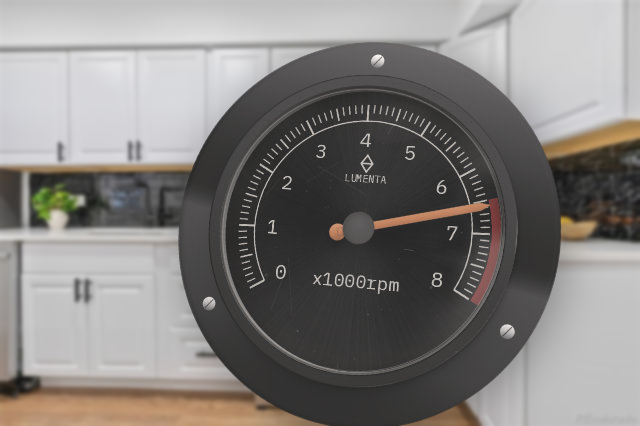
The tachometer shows 6600rpm
